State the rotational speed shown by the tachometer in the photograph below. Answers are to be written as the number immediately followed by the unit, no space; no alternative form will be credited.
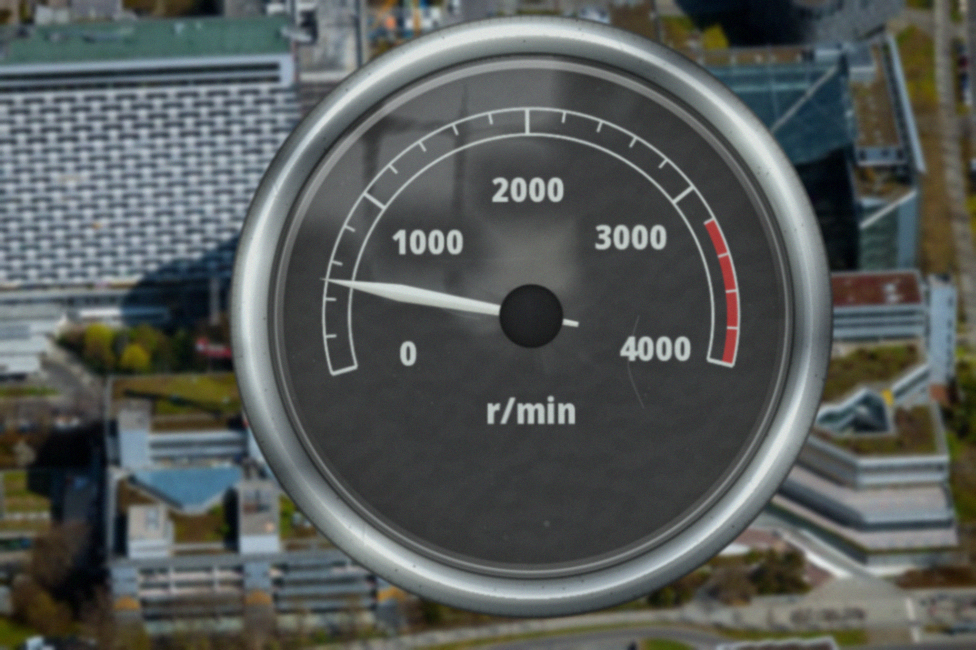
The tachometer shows 500rpm
